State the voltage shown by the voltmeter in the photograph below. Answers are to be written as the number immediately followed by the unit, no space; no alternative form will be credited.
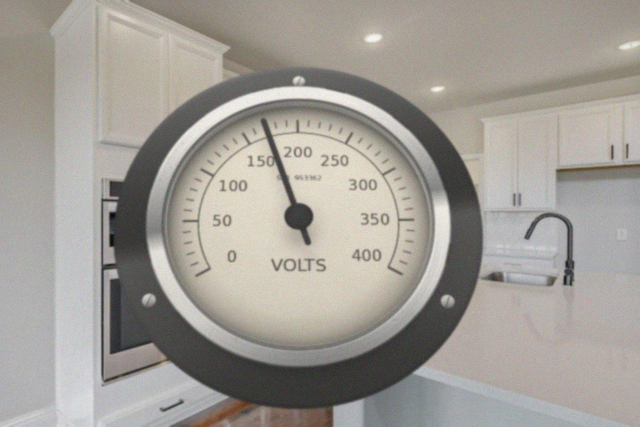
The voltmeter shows 170V
